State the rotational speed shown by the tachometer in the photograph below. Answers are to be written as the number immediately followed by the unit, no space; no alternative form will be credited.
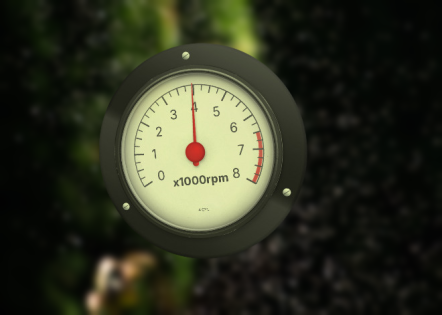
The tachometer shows 4000rpm
